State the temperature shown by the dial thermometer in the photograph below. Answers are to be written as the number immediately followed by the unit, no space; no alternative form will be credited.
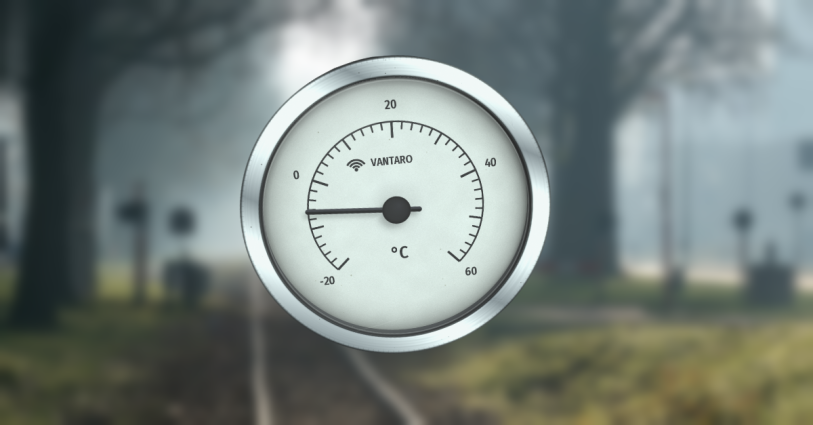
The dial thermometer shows -6°C
